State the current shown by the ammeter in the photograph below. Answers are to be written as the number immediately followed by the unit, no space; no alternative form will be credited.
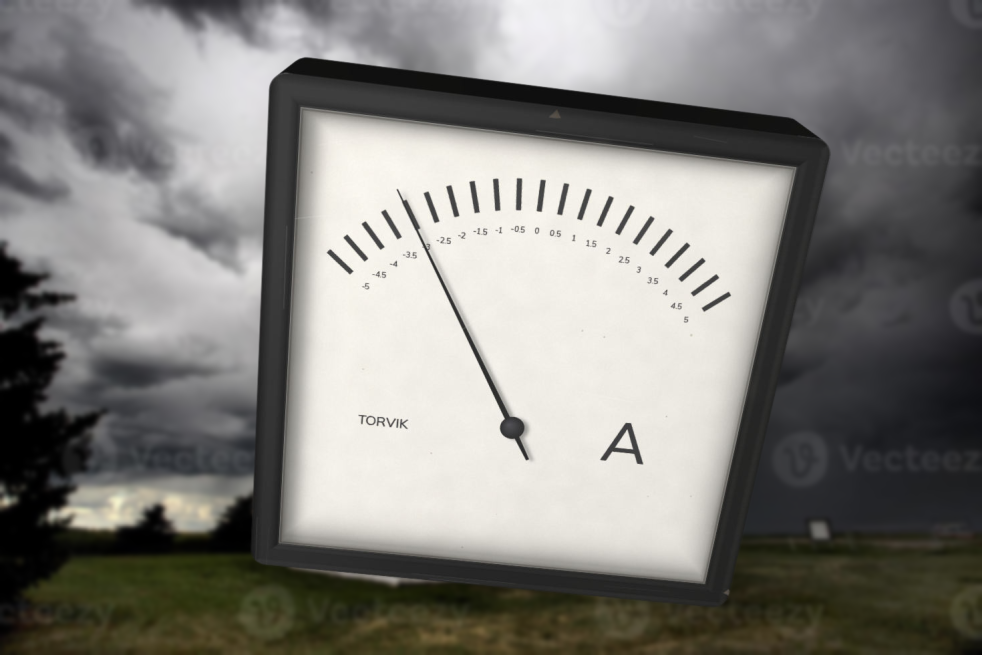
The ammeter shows -3A
